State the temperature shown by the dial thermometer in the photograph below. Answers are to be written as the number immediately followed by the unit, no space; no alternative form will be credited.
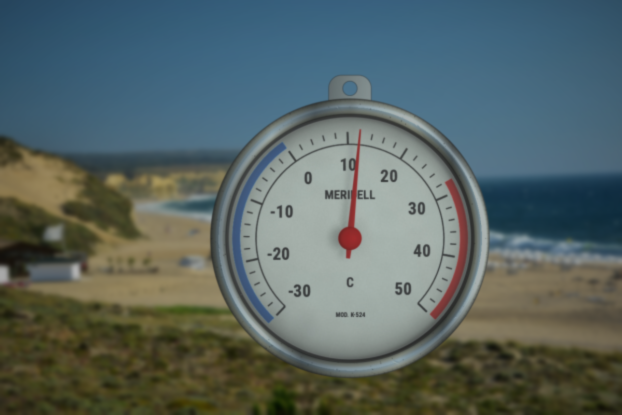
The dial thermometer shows 12°C
